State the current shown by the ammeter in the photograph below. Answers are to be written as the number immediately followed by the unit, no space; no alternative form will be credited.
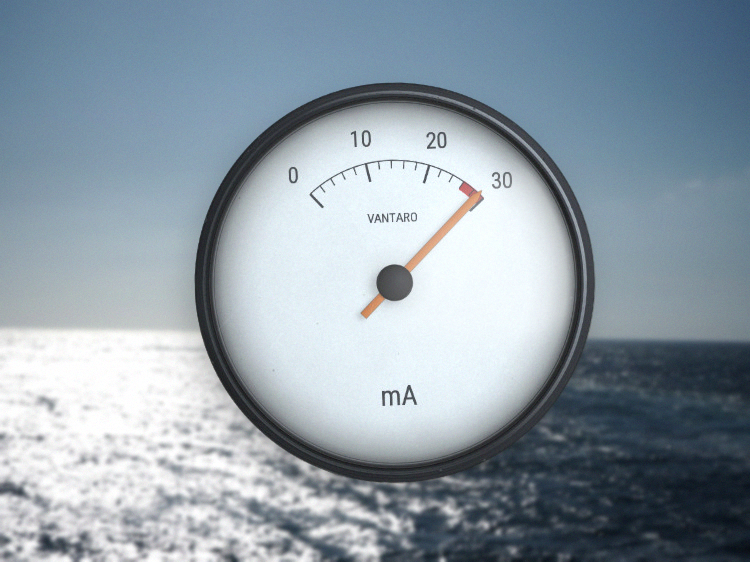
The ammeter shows 29mA
